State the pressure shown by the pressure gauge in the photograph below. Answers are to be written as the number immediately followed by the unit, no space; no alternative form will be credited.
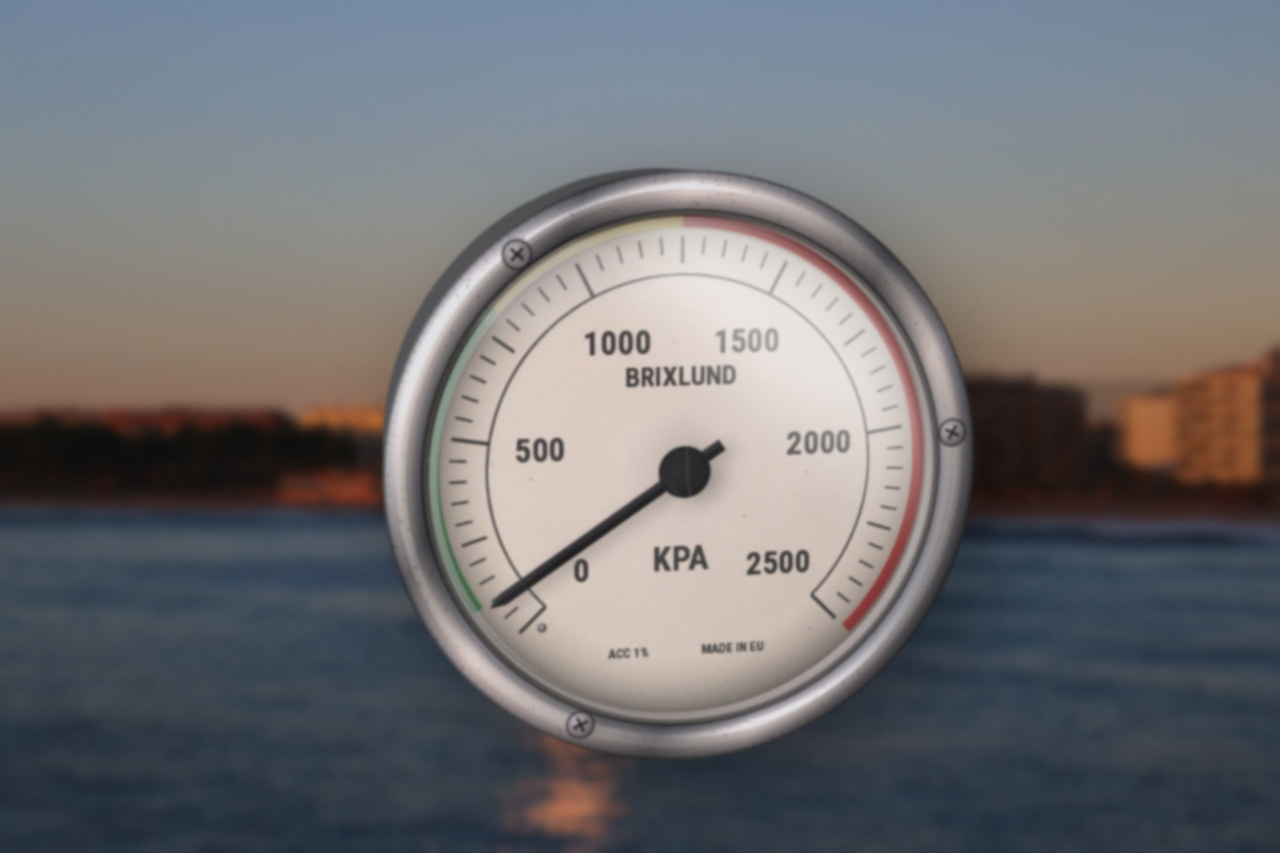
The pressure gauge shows 100kPa
